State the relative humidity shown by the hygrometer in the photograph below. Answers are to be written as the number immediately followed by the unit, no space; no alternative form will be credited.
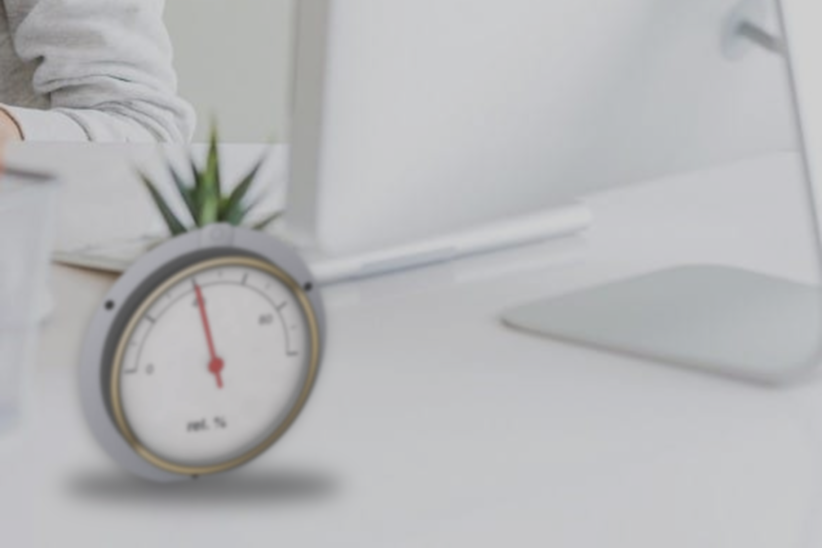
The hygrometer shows 40%
